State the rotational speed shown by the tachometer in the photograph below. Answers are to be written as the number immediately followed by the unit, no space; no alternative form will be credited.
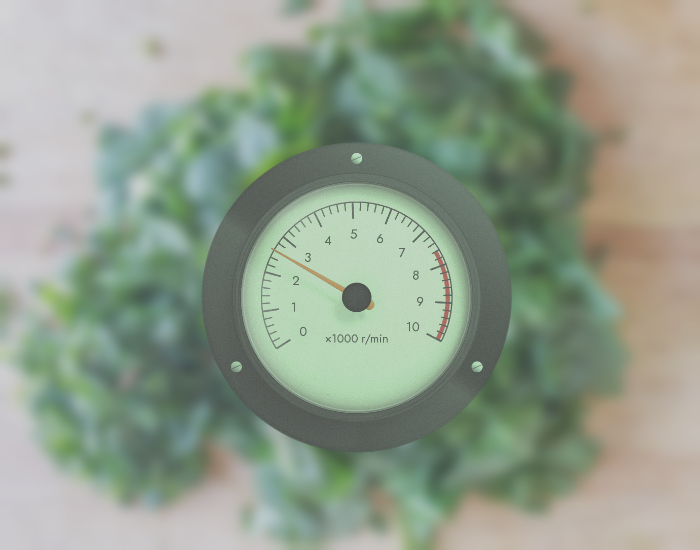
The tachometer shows 2600rpm
